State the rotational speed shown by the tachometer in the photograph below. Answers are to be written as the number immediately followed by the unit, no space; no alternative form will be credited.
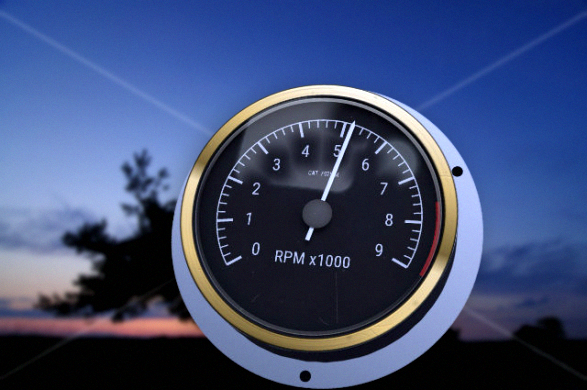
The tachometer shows 5200rpm
